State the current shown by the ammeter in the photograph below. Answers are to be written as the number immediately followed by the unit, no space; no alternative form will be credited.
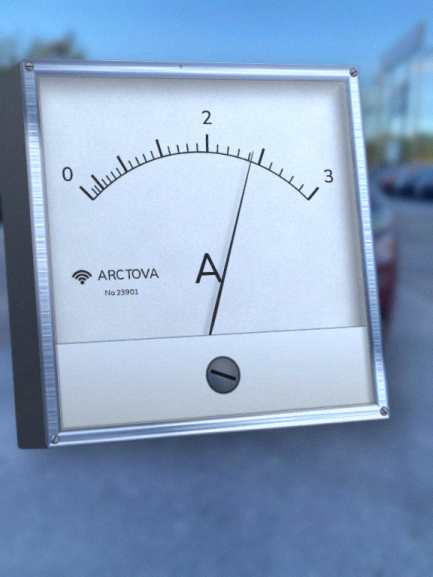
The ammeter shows 2.4A
